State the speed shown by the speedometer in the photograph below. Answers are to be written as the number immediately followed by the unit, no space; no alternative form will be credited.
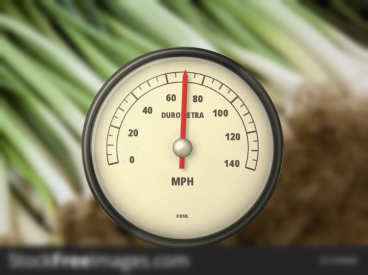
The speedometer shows 70mph
